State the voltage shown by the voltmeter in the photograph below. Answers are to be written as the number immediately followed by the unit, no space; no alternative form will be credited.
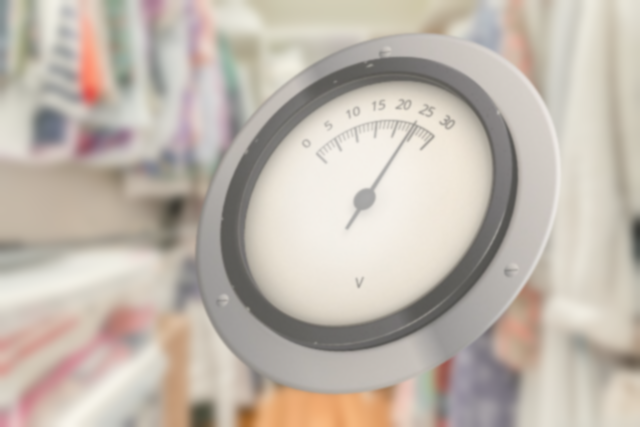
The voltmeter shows 25V
